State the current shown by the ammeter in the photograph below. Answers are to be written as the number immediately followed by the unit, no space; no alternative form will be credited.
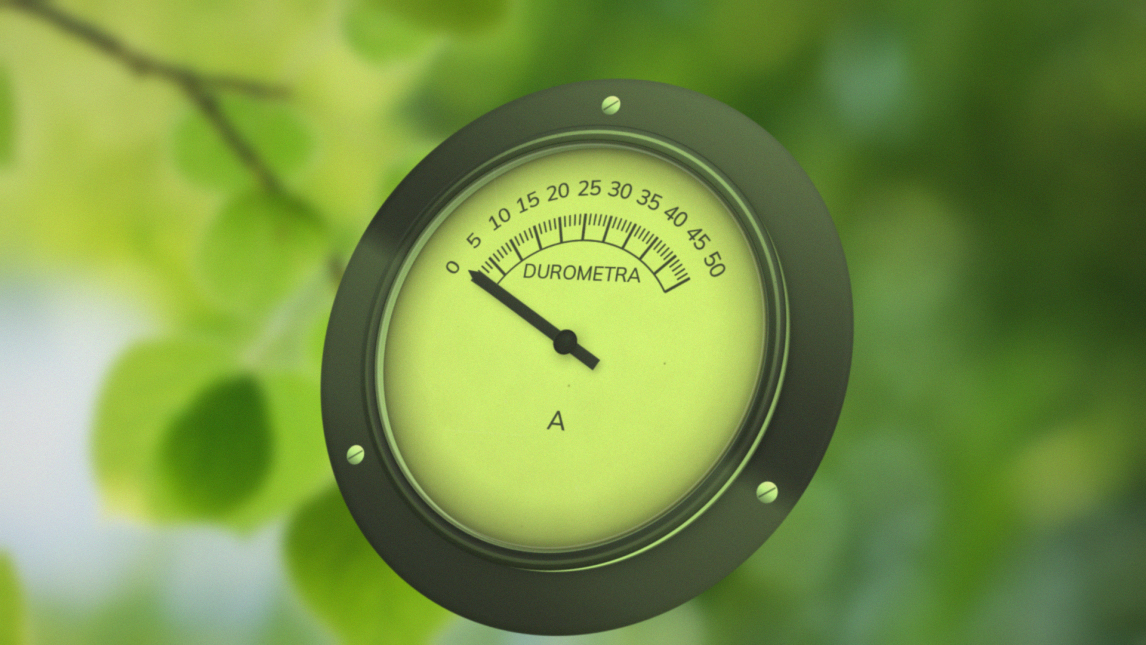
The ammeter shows 1A
